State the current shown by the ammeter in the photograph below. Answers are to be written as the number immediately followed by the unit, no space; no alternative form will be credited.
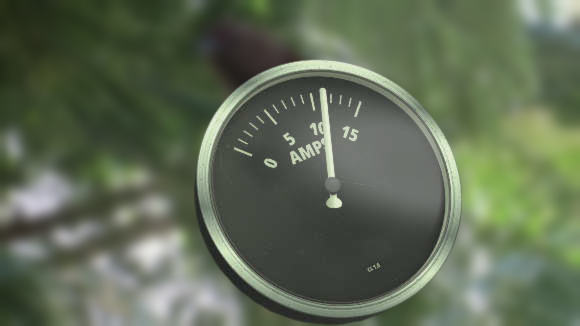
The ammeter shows 11A
